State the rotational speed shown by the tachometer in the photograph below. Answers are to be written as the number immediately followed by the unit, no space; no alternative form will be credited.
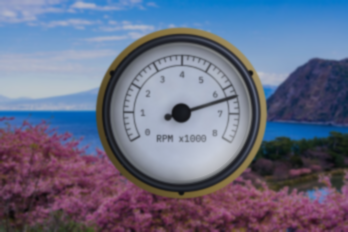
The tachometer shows 6400rpm
